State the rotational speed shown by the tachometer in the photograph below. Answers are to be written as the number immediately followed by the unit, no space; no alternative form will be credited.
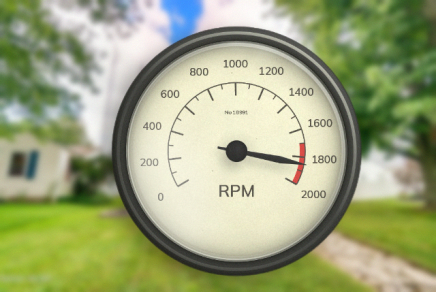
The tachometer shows 1850rpm
